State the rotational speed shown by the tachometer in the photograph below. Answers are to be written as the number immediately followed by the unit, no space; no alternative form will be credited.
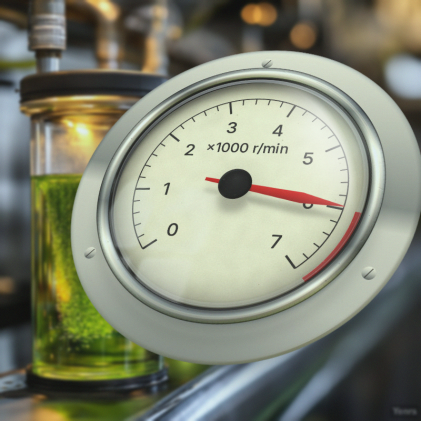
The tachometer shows 6000rpm
